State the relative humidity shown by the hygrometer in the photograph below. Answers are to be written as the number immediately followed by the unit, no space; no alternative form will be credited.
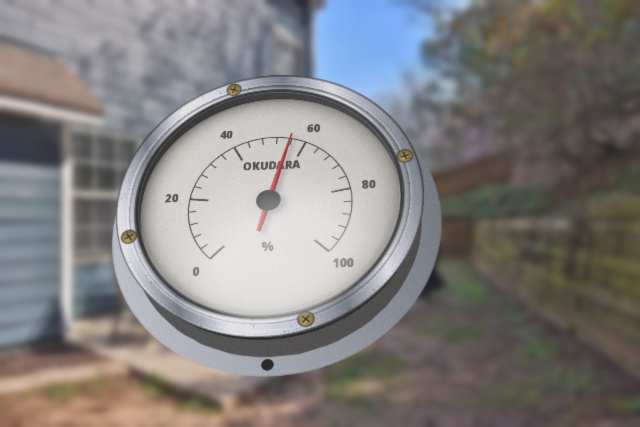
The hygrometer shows 56%
